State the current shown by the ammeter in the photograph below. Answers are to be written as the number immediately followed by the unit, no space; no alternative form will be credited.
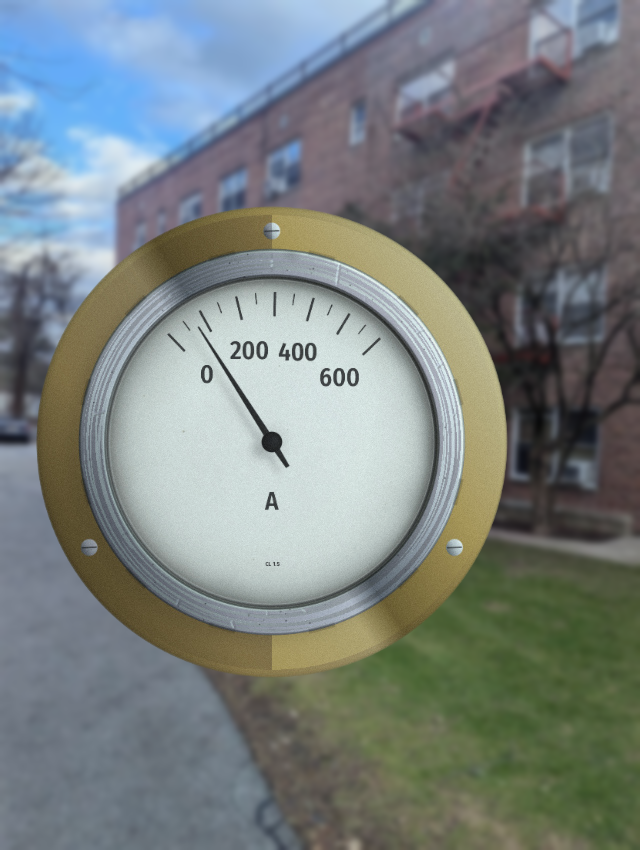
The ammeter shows 75A
